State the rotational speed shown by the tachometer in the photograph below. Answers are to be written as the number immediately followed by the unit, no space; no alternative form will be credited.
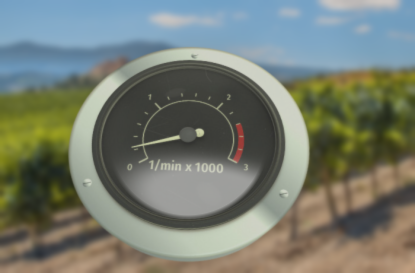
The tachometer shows 200rpm
